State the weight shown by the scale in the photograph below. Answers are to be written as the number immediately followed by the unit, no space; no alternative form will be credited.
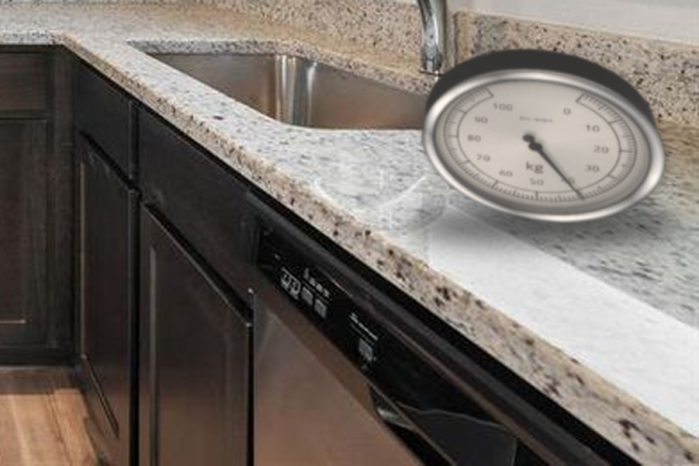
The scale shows 40kg
